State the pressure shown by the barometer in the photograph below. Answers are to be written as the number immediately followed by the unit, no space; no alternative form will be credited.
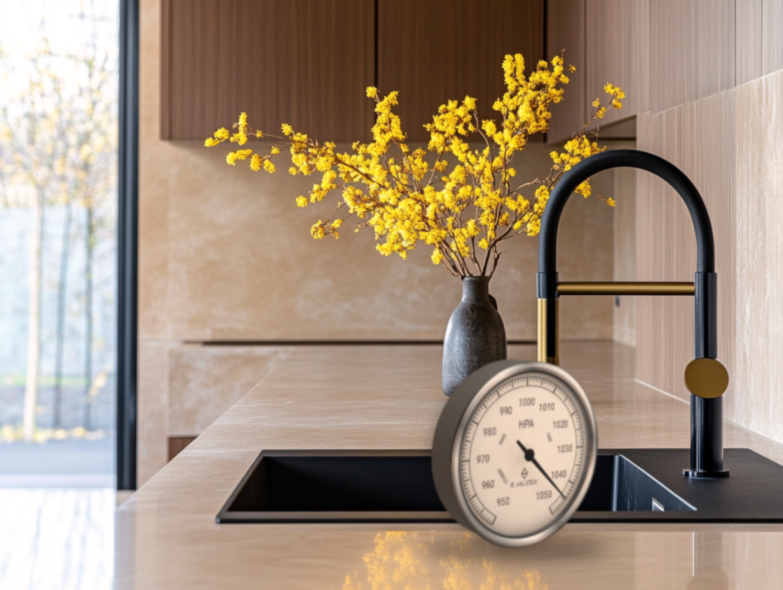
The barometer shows 1045hPa
